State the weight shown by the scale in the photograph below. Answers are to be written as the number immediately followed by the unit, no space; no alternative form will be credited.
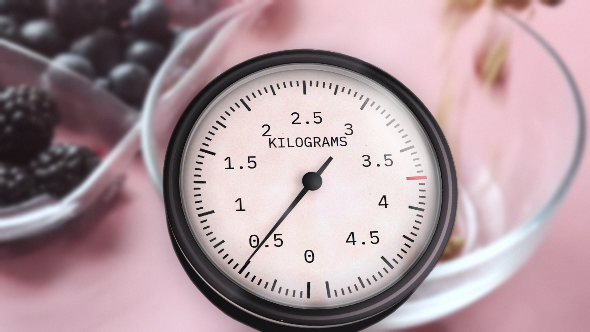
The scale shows 0.5kg
